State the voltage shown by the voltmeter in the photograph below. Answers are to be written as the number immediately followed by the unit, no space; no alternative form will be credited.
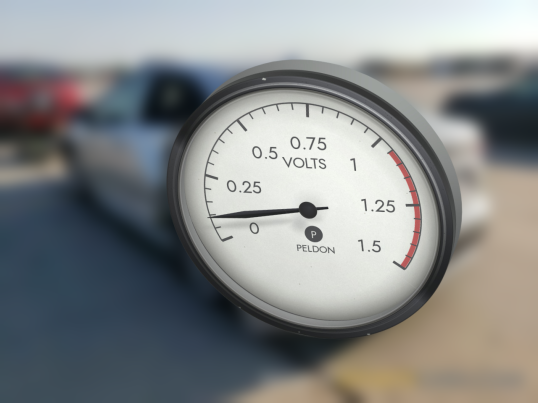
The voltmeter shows 0.1V
